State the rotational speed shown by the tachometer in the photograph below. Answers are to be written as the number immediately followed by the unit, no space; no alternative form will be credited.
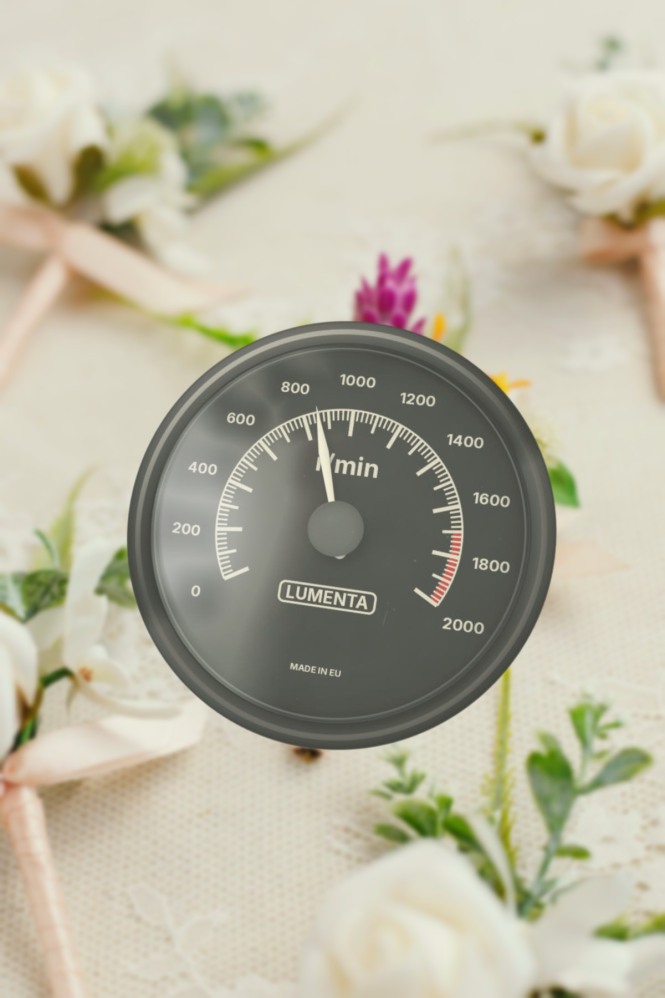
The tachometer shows 860rpm
